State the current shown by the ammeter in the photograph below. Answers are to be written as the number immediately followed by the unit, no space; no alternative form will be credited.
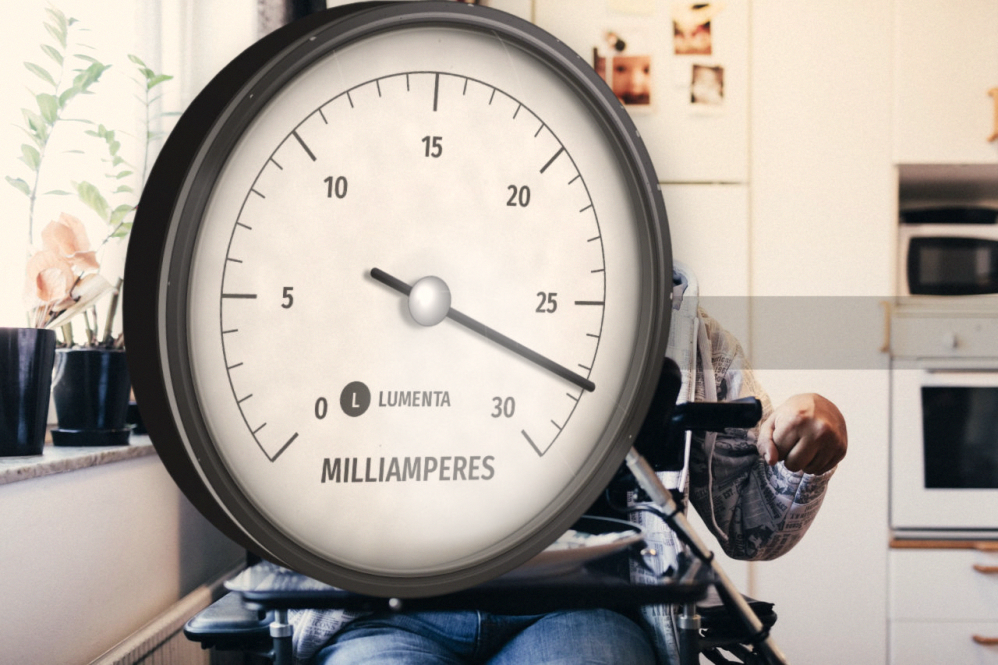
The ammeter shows 27.5mA
